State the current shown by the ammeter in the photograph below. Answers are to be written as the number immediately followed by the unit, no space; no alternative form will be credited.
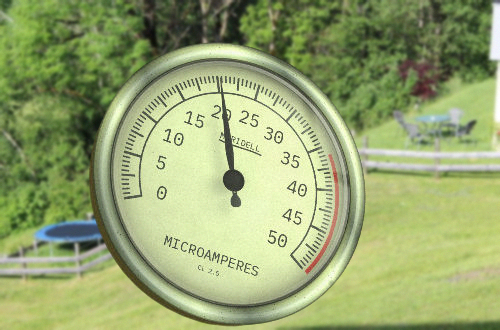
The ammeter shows 20µA
